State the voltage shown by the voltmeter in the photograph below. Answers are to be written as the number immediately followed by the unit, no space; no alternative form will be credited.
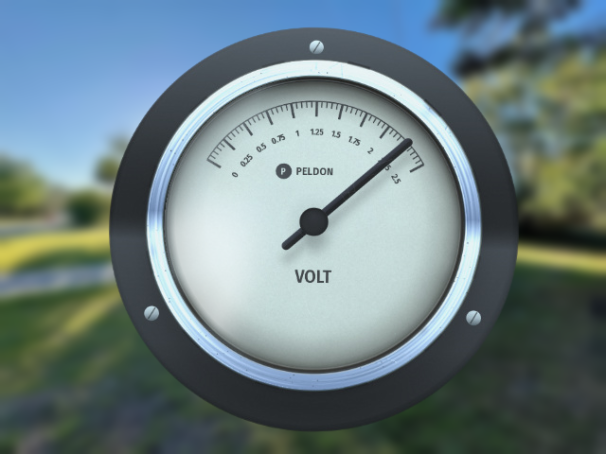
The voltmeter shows 2.25V
